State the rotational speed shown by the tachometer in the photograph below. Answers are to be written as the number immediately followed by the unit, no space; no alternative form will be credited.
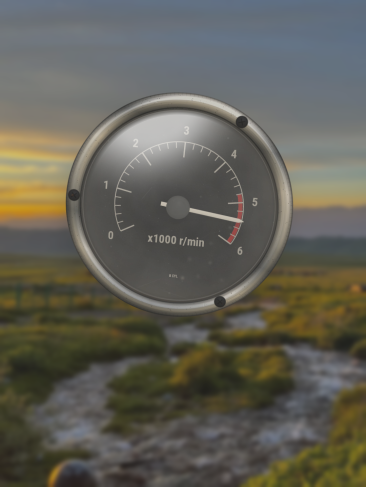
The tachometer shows 5400rpm
